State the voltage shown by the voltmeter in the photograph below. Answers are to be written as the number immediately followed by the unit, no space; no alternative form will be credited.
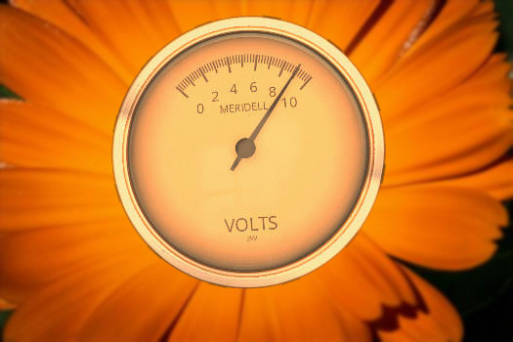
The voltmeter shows 9V
